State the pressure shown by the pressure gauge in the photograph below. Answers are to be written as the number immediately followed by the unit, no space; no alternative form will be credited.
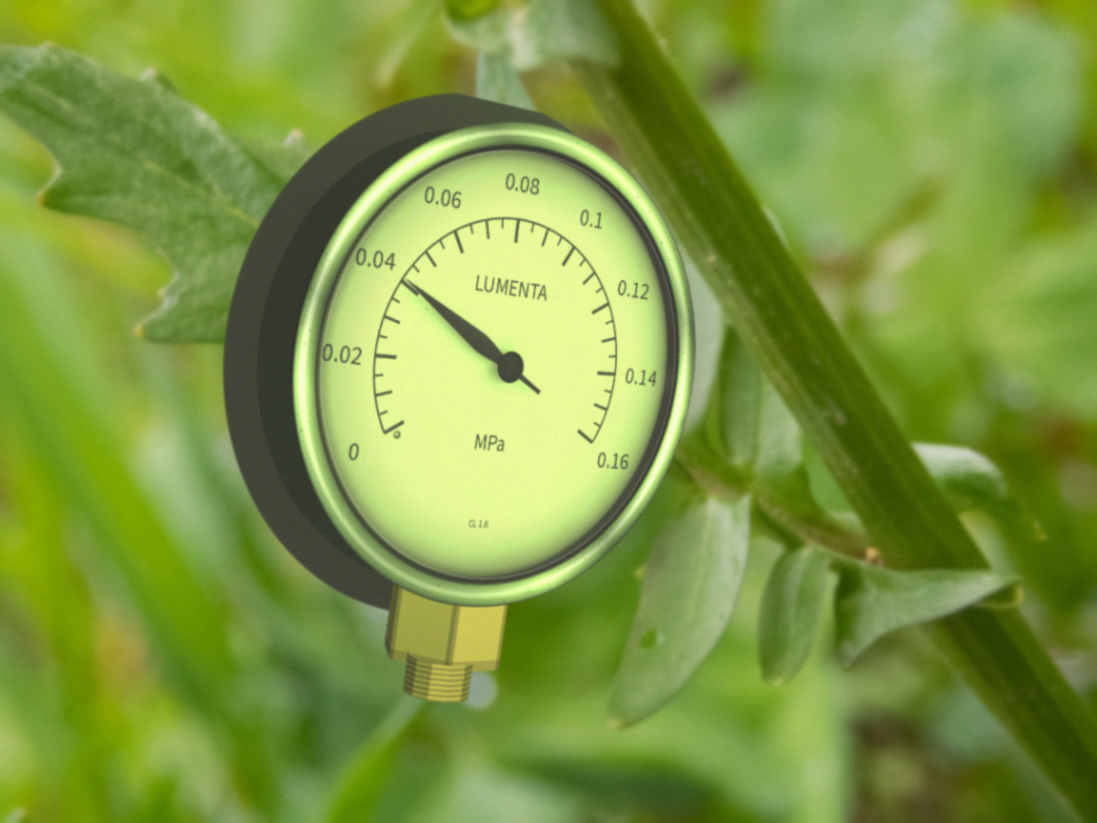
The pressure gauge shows 0.04MPa
